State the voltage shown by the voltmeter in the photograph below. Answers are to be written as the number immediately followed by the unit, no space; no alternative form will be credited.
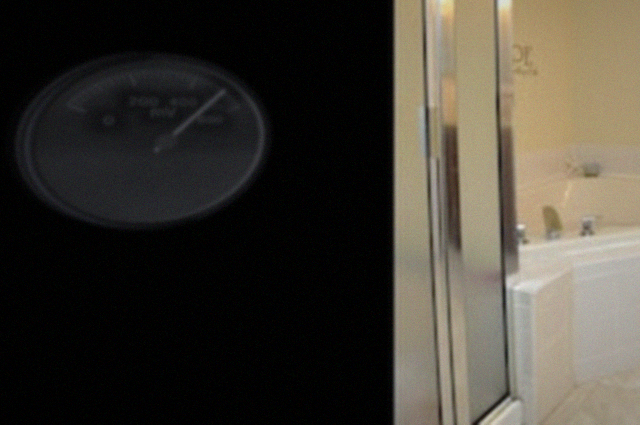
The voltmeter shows 500mV
